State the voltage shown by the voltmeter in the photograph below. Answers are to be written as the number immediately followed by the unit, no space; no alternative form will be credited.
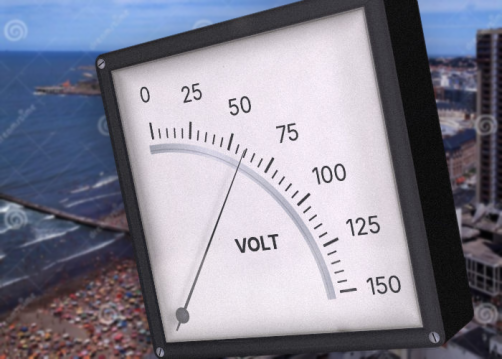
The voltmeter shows 60V
